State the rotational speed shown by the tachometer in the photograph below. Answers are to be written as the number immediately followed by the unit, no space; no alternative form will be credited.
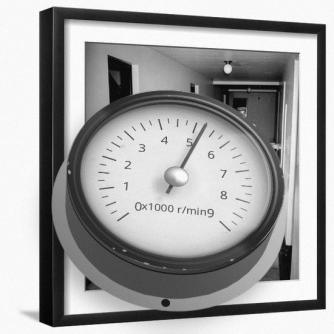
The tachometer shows 5250rpm
